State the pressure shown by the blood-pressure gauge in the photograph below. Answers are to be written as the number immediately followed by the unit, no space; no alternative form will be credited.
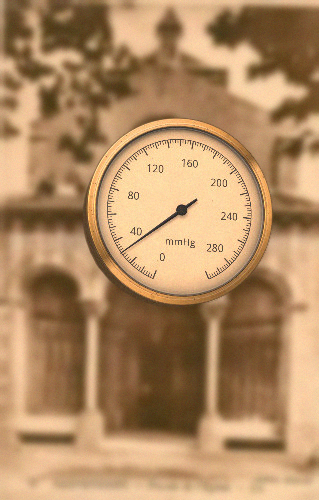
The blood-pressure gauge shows 30mmHg
